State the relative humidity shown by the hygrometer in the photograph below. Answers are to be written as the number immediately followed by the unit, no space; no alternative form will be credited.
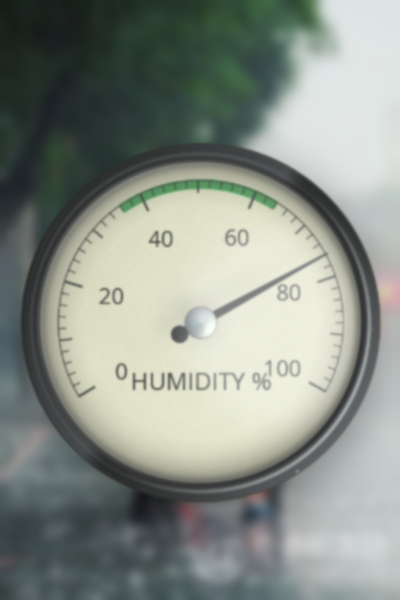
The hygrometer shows 76%
